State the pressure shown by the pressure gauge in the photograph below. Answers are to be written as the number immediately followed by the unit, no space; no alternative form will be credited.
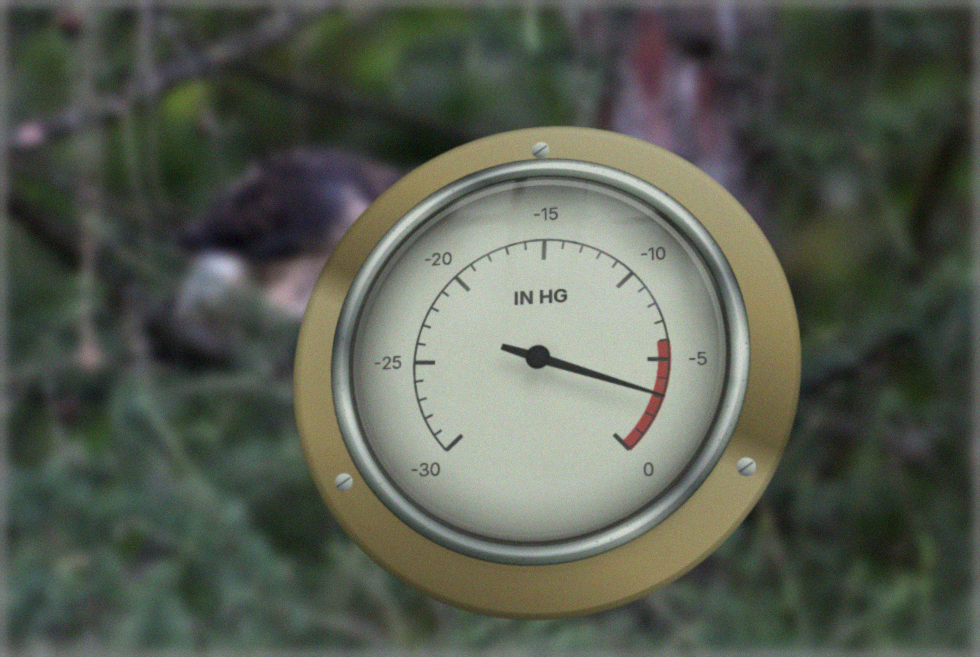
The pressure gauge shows -3inHg
